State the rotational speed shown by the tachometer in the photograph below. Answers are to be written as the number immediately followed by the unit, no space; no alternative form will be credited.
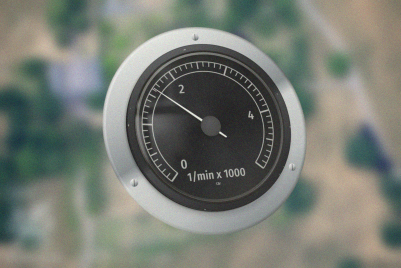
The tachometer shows 1600rpm
